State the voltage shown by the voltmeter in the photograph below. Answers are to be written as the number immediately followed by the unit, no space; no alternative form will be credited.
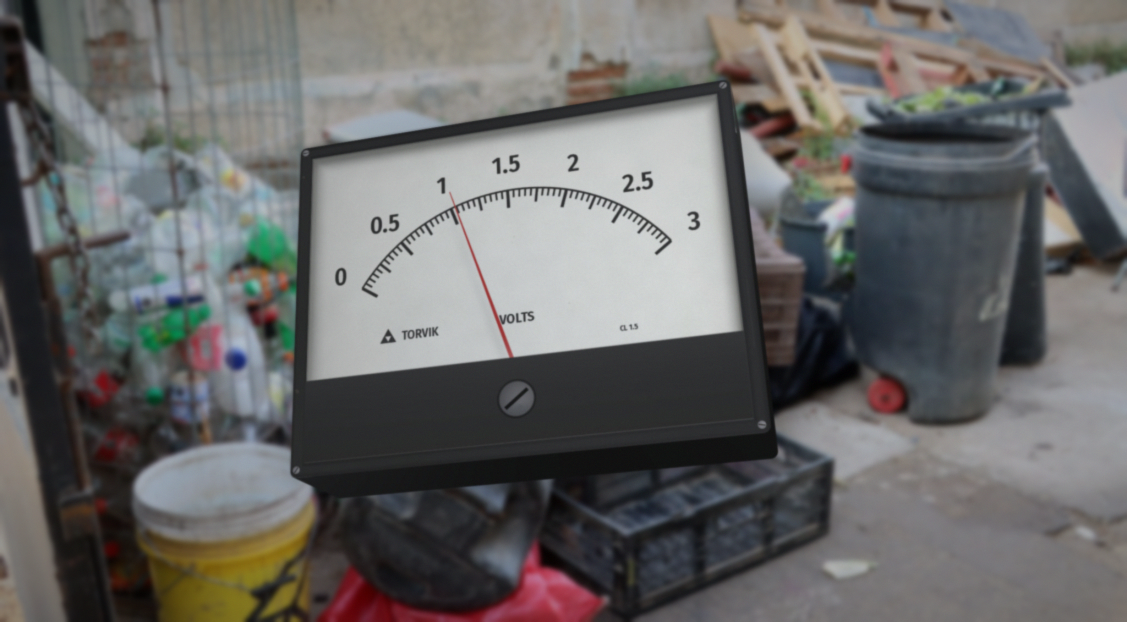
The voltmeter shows 1.05V
